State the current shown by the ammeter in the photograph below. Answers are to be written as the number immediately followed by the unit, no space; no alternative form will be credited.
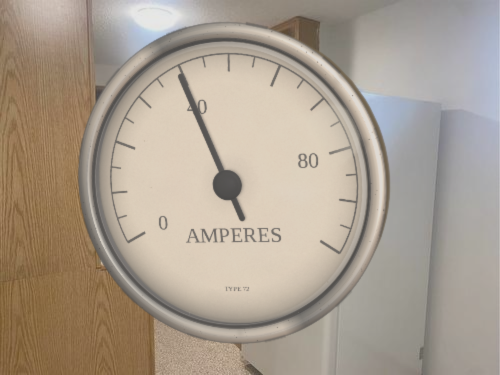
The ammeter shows 40A
